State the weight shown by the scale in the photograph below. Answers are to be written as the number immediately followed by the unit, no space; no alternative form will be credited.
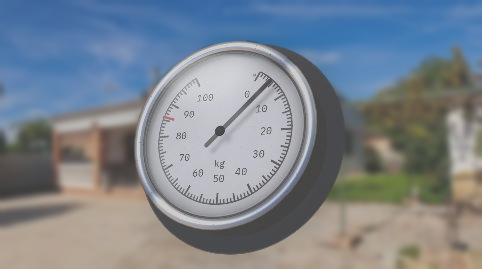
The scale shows 5kg
